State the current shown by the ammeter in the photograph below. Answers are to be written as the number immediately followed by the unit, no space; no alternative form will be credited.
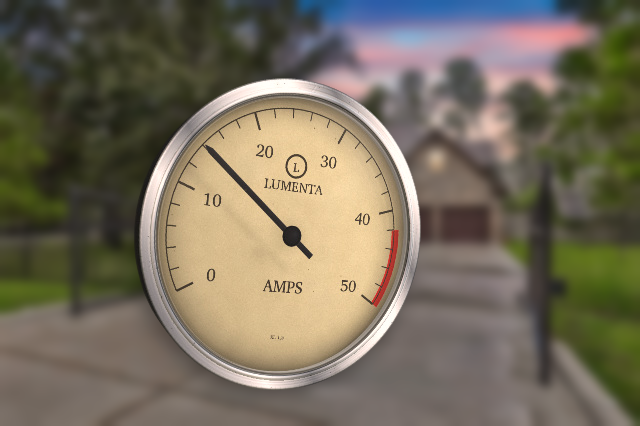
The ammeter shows 14A
